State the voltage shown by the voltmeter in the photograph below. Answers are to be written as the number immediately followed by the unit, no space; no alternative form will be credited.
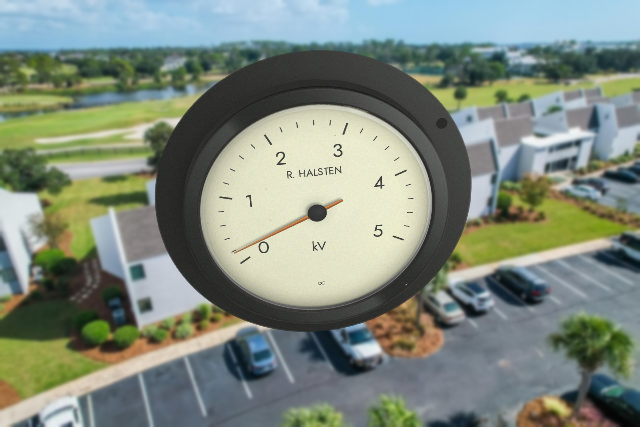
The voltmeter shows 0.2kV
